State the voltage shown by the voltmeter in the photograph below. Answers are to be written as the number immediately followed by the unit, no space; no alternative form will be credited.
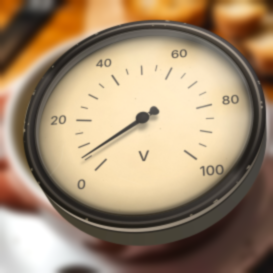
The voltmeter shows 5V
